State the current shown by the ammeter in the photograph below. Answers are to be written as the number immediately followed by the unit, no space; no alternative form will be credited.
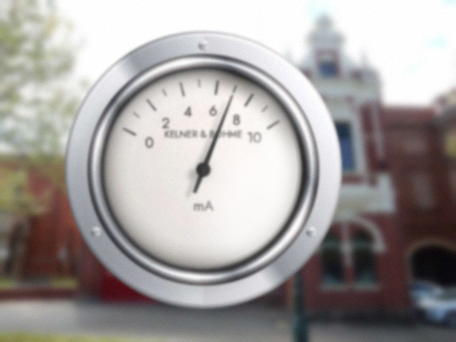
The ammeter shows 7mA
